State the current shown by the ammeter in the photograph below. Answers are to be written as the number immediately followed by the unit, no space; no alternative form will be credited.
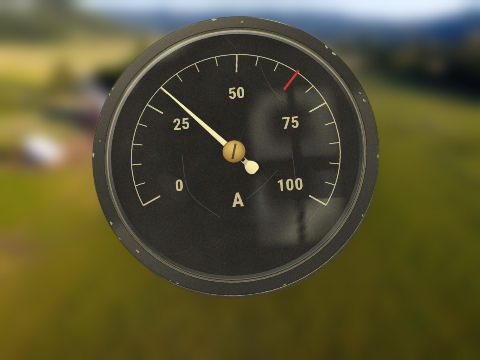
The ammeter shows 30A
